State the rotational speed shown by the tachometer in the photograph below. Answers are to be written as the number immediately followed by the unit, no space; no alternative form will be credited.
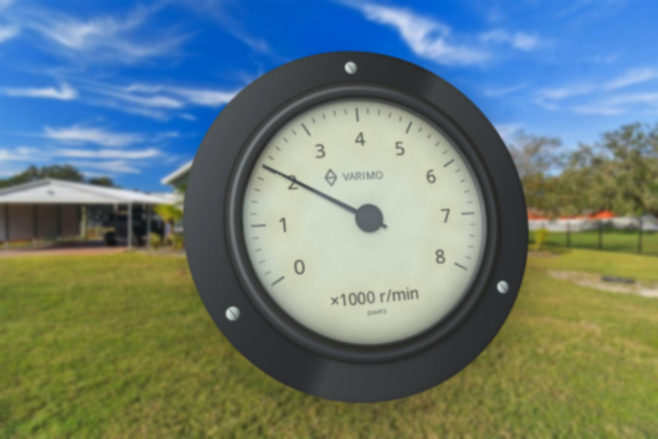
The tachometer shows 2000rpm
